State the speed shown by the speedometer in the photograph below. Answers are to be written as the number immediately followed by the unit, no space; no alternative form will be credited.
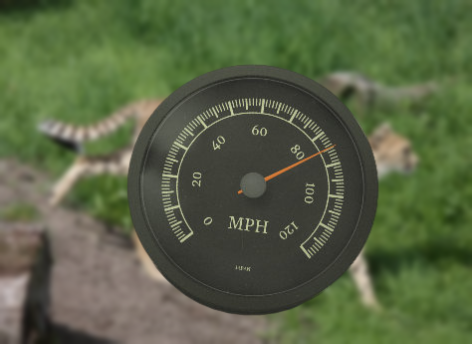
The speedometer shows 85mph
